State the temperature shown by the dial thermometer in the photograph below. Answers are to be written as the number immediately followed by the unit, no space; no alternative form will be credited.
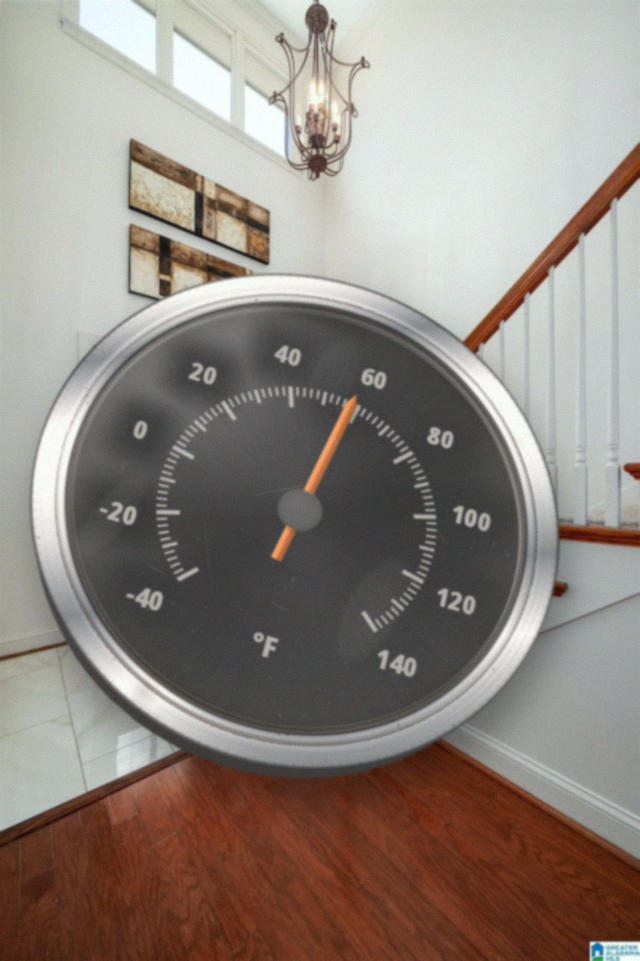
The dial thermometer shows 58°F
